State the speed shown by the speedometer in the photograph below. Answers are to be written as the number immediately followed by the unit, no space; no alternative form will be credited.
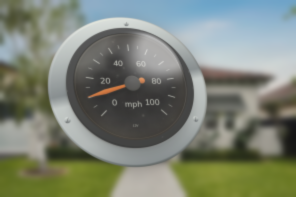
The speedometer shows 10mph
